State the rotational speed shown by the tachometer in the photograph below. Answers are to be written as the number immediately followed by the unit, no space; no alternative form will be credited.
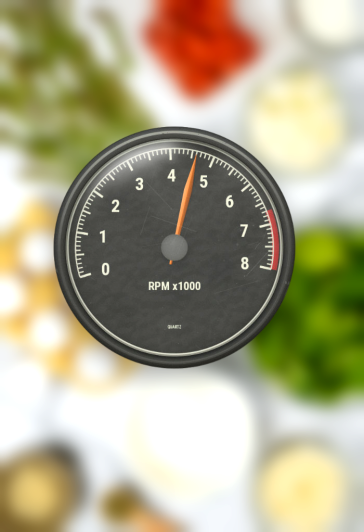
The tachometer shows 4600rpm
